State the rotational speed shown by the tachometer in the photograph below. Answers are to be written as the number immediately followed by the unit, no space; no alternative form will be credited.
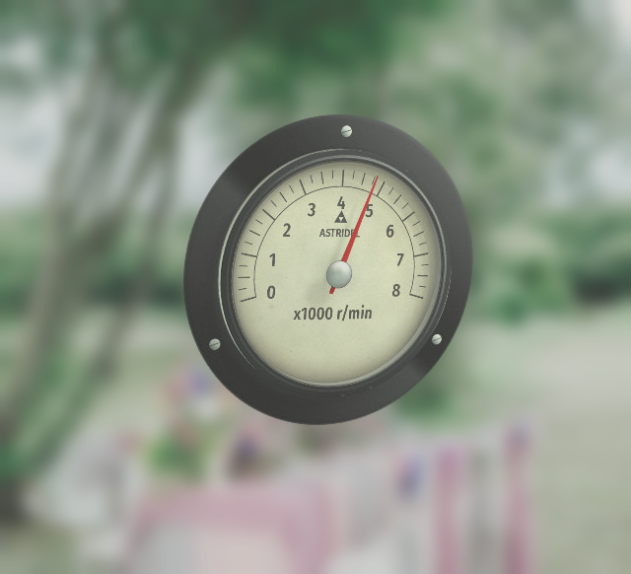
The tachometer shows 4750rpm
